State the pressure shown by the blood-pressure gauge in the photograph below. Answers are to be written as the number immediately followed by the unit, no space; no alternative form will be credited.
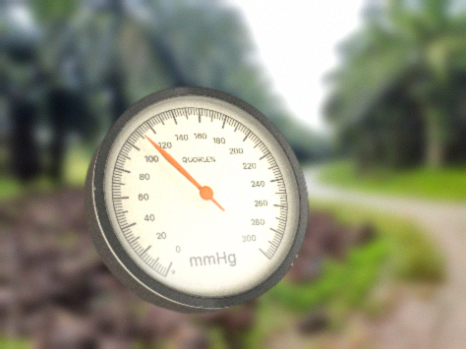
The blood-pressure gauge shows 110mmHg
